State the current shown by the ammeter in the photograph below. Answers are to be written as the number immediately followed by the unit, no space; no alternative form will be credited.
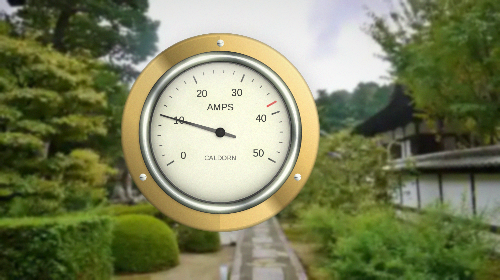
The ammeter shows 10A
